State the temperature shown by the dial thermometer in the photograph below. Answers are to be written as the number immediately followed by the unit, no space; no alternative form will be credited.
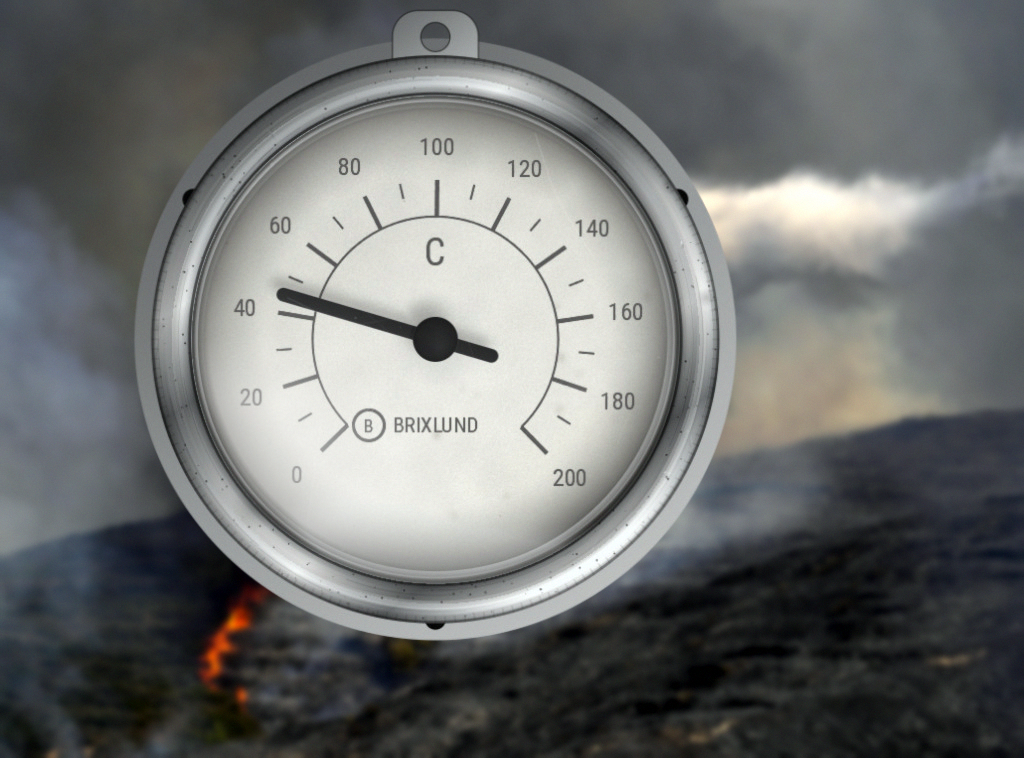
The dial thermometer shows 45°C
